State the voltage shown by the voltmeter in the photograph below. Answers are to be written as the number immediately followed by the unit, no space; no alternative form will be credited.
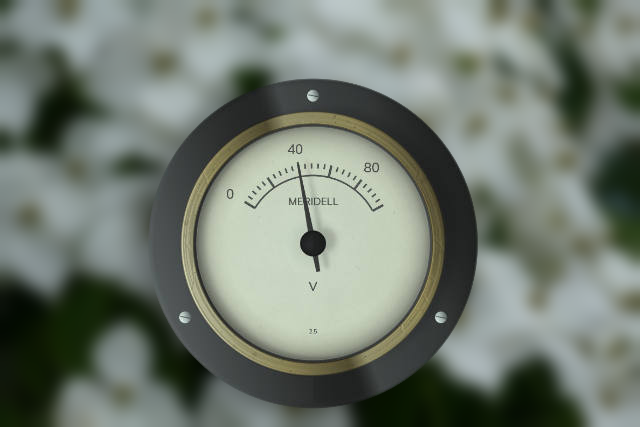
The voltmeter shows 40V
